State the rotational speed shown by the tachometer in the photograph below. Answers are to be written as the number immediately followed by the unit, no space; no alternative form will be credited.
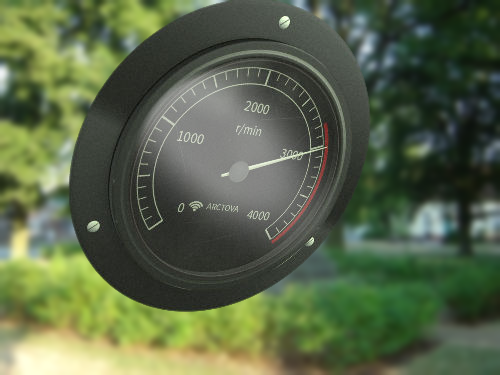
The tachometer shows 3000rpm
